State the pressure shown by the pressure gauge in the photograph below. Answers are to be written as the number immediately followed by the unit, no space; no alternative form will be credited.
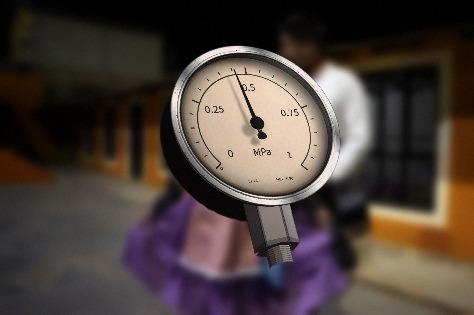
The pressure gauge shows 0.45MPa
